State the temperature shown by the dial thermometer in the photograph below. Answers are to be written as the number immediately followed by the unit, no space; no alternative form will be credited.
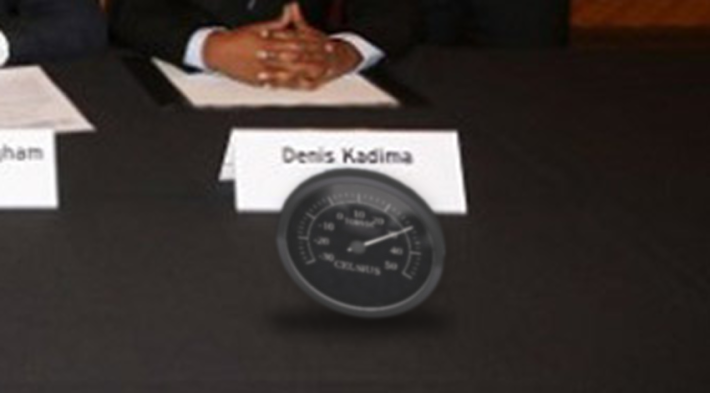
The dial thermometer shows 30°C
